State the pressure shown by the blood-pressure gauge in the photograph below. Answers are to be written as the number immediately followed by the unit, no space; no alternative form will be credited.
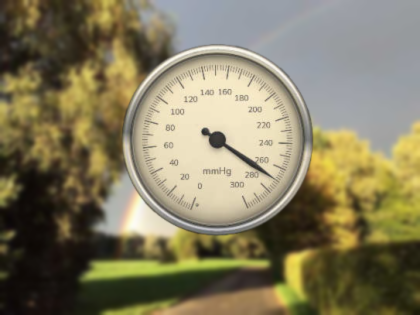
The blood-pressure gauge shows 270mmHg
